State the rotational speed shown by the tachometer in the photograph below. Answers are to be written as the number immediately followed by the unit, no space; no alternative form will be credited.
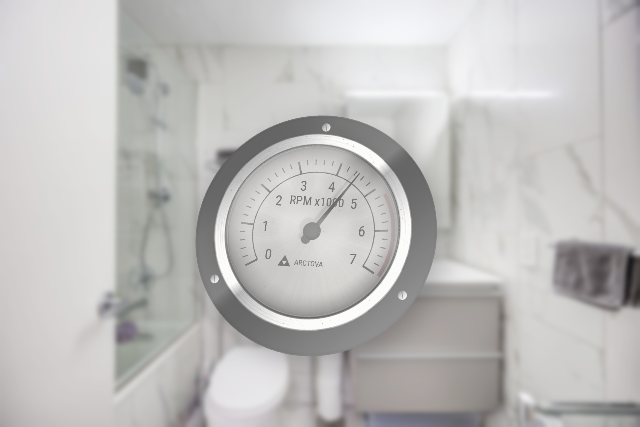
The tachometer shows 4500rpm
